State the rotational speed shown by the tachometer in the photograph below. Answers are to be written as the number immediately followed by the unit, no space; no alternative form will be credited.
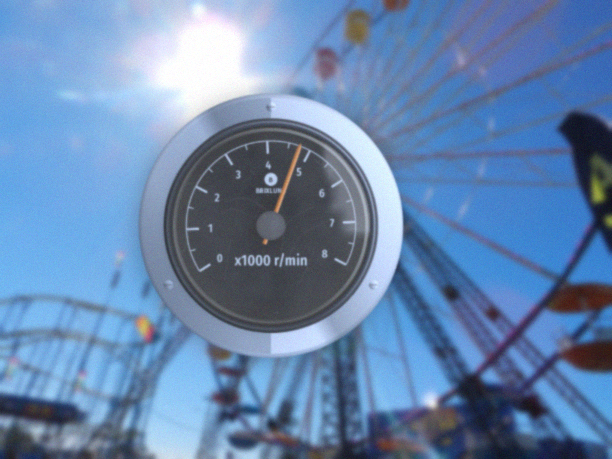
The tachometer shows 4750rpm
